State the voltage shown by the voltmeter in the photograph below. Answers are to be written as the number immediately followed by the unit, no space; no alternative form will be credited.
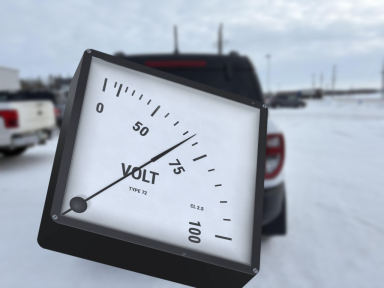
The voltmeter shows 67.5V
